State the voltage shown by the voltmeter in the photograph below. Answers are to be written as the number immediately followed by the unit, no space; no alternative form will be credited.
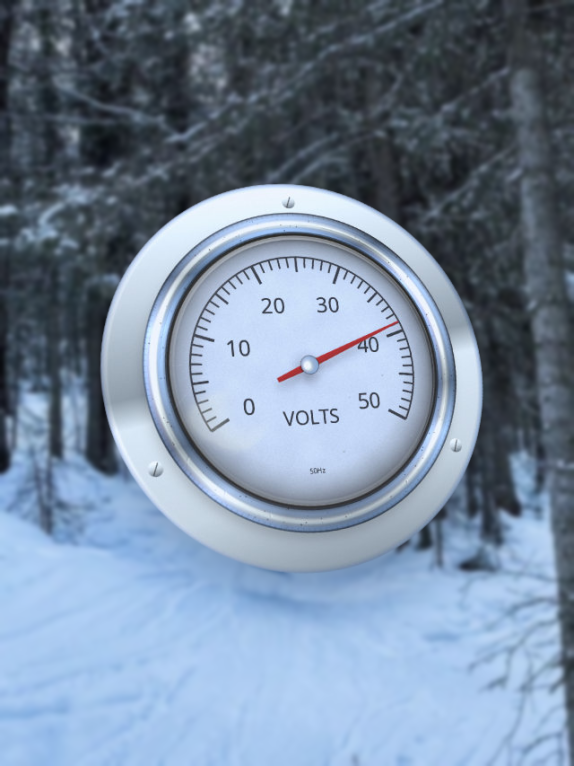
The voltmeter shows 39V
